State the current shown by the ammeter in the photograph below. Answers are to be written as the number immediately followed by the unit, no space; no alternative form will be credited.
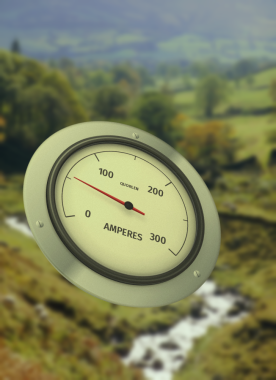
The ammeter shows 50A
